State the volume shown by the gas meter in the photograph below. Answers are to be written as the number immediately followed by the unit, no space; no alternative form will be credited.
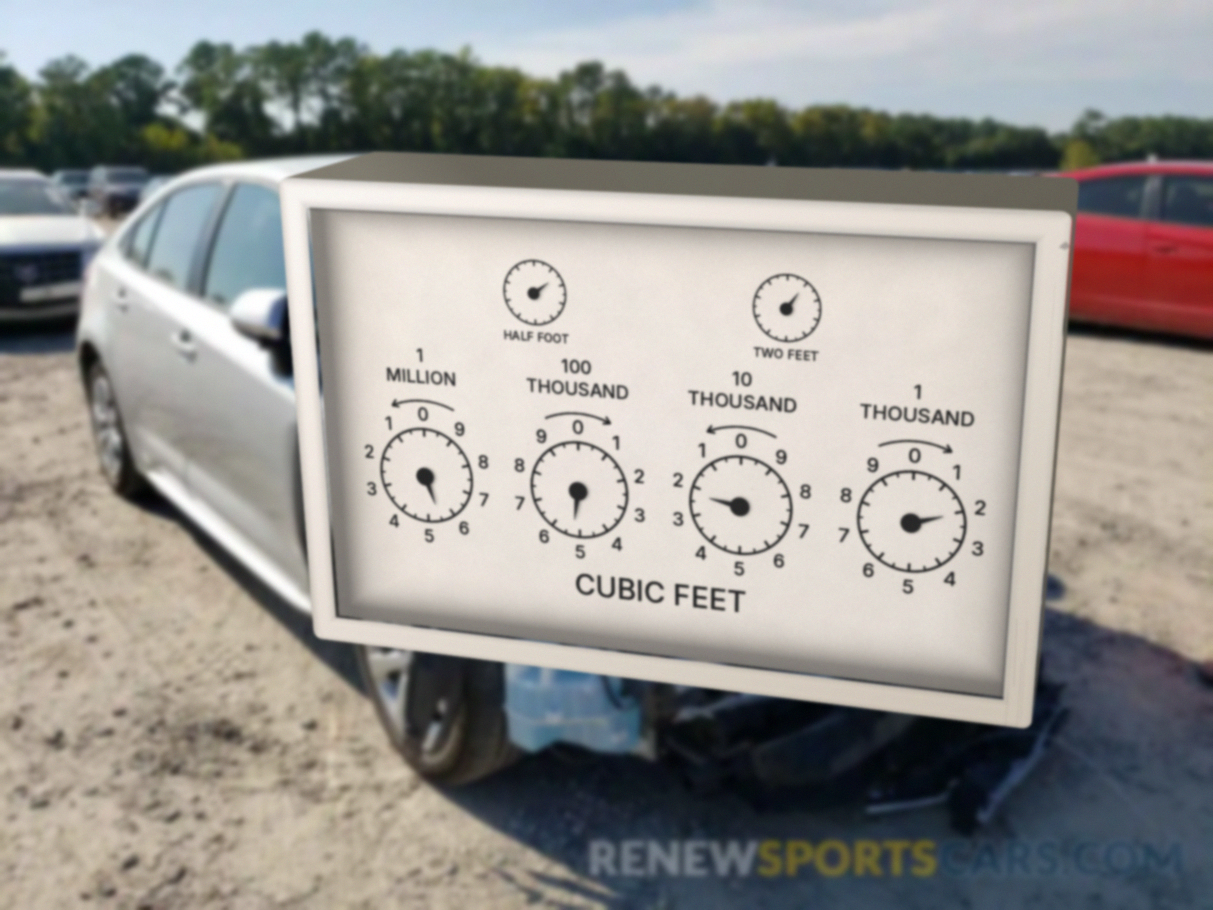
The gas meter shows 552200ft³
